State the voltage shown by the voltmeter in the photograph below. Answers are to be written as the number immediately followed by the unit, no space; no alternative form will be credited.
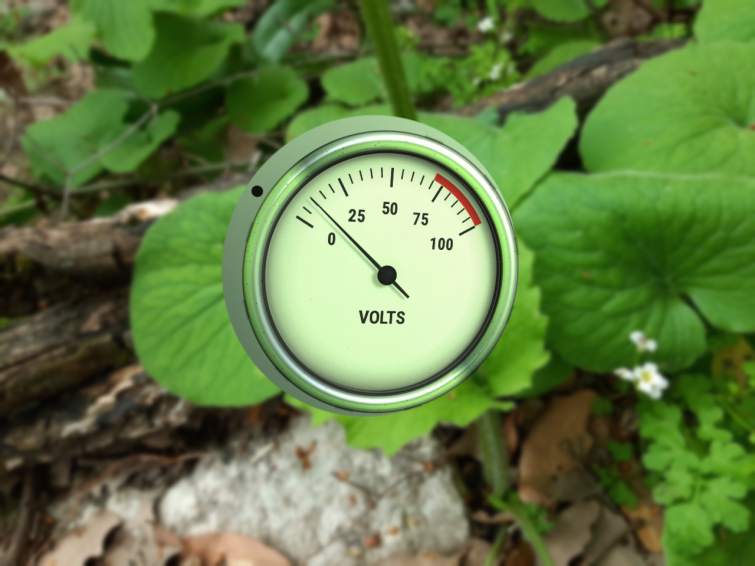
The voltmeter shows 10V
